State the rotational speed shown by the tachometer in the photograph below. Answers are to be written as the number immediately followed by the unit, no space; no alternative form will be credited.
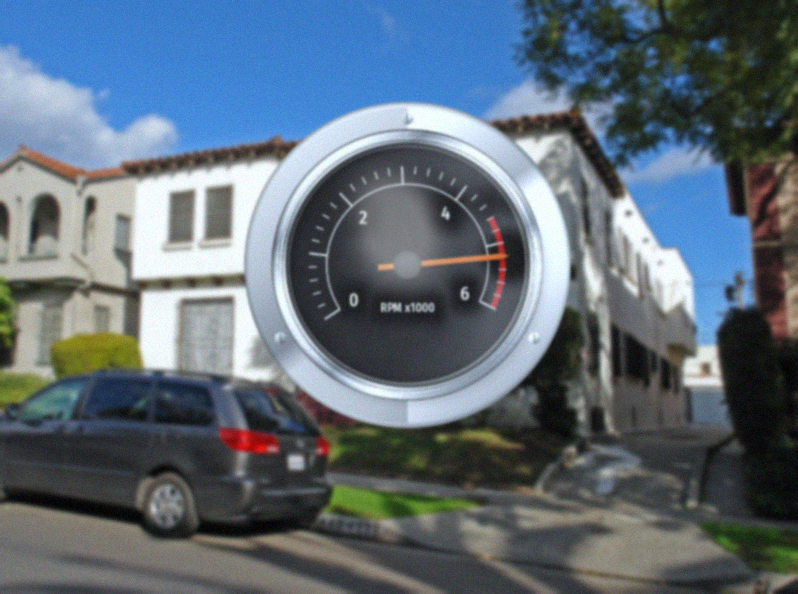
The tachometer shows 5200rpm
